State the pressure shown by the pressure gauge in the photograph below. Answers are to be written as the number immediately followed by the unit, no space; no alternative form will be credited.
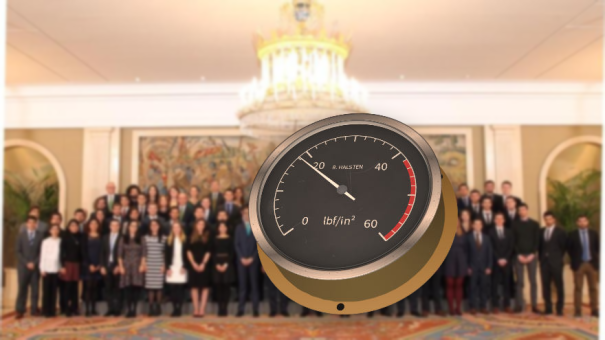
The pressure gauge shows 18psi
